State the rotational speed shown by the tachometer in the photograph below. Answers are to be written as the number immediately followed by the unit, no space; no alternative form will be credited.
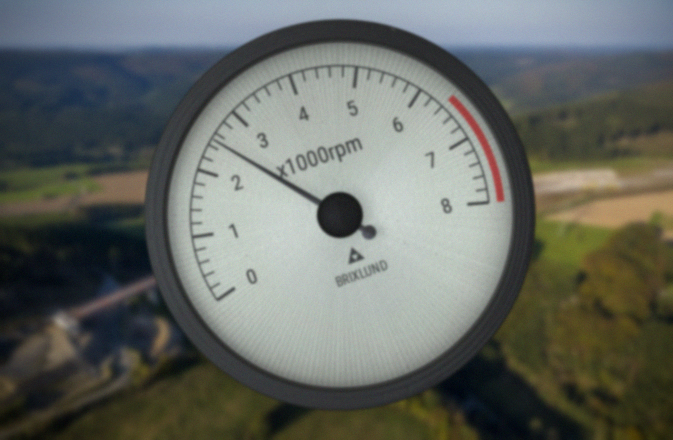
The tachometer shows 2500rpm
